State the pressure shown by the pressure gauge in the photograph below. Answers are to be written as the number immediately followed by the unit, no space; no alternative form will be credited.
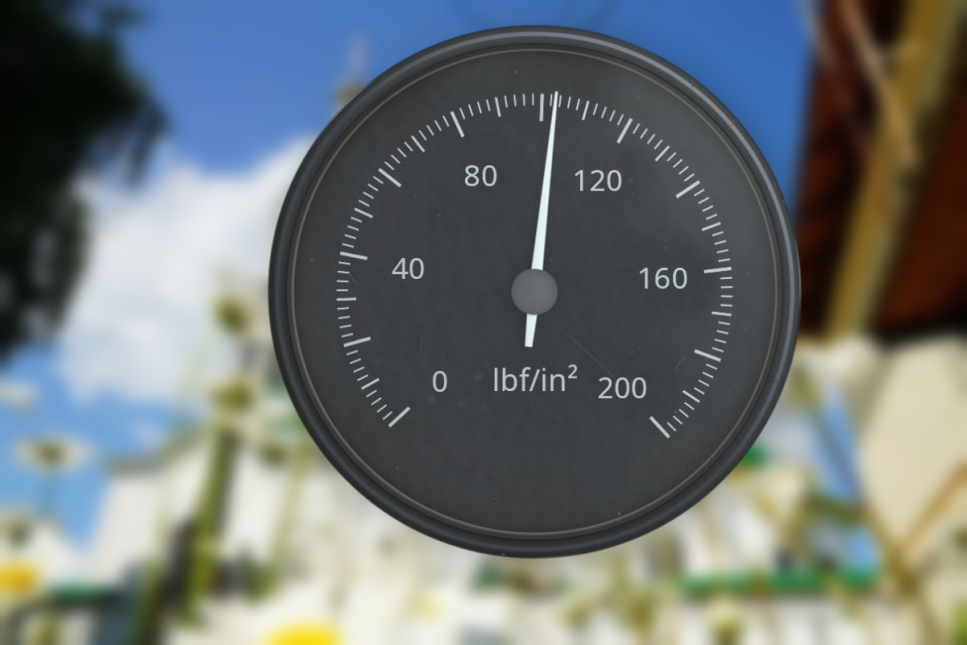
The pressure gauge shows 103psi
